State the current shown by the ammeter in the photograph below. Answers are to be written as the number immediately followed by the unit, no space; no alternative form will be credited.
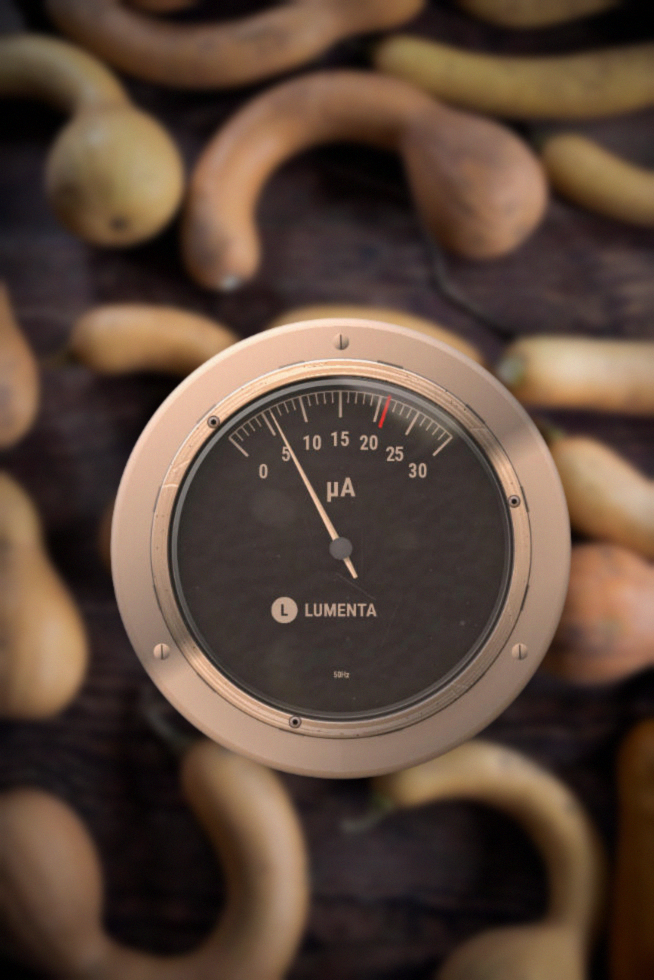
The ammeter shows 6µA
